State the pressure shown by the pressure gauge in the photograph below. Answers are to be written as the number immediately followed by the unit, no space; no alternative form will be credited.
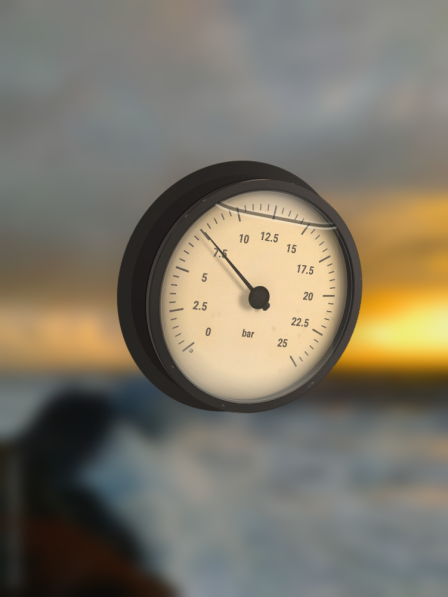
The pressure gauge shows 7.5bar
